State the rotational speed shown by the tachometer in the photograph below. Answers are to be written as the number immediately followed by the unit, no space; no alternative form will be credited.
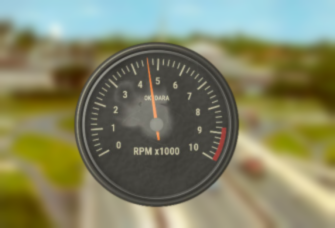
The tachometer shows 4600rpm
